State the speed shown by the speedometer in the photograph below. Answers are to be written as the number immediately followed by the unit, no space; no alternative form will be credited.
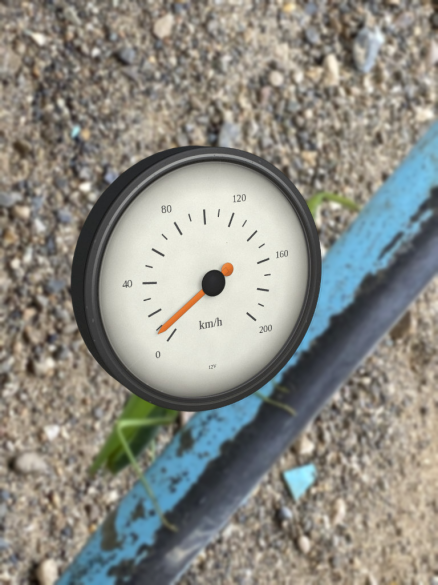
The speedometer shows 10km/h
